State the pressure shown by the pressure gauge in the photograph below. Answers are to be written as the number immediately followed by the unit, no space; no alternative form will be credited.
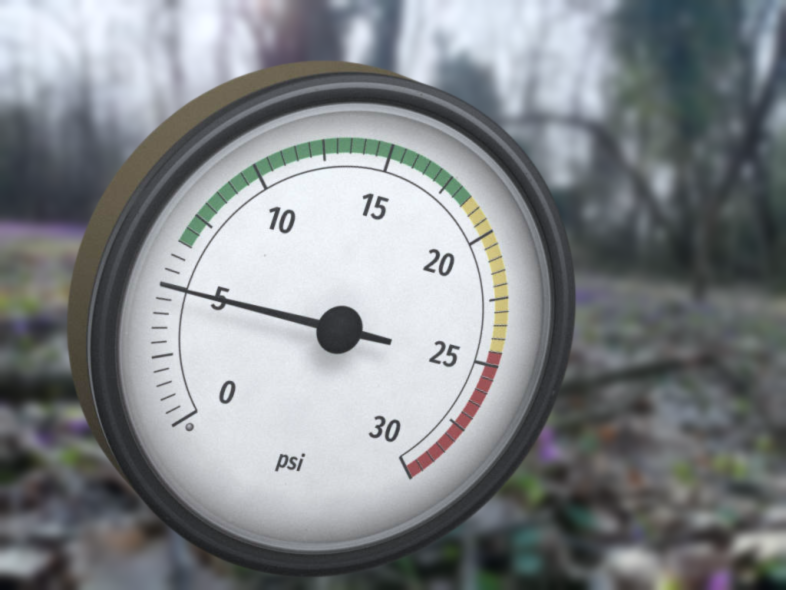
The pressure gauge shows 5psi
